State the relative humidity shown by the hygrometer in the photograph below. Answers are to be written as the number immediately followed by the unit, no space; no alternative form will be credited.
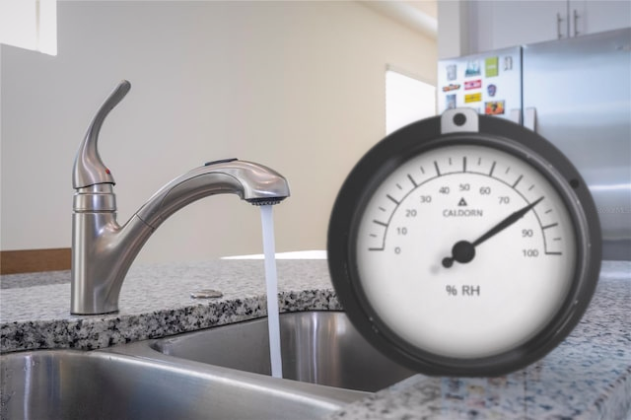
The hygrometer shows 80%
